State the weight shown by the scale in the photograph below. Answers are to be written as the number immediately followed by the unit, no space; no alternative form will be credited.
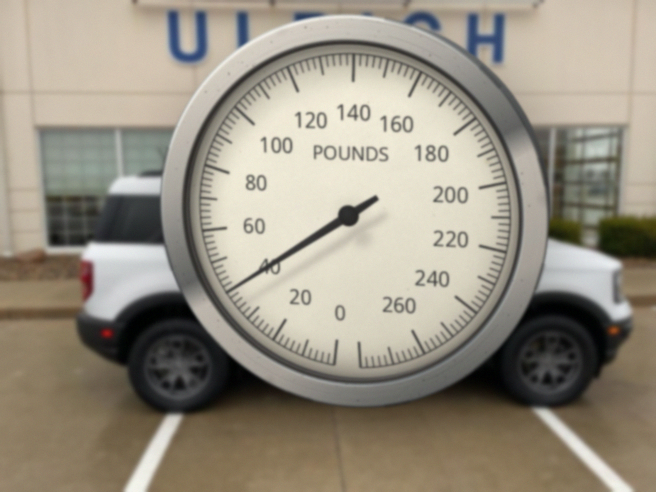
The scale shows 40lb
